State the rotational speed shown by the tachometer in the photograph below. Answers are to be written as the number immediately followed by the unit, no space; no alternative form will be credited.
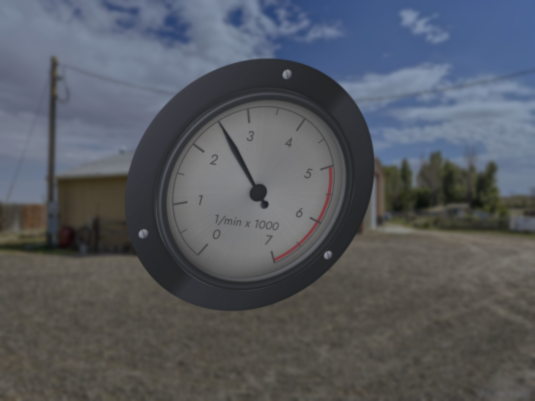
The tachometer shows 2500rpm
